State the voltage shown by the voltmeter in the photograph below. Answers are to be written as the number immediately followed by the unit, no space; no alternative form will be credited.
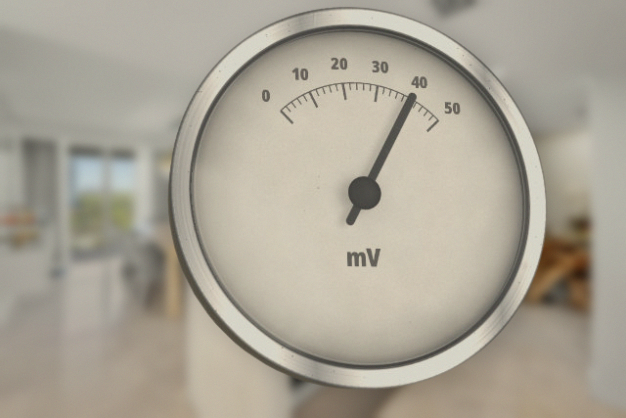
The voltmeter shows 40mV
